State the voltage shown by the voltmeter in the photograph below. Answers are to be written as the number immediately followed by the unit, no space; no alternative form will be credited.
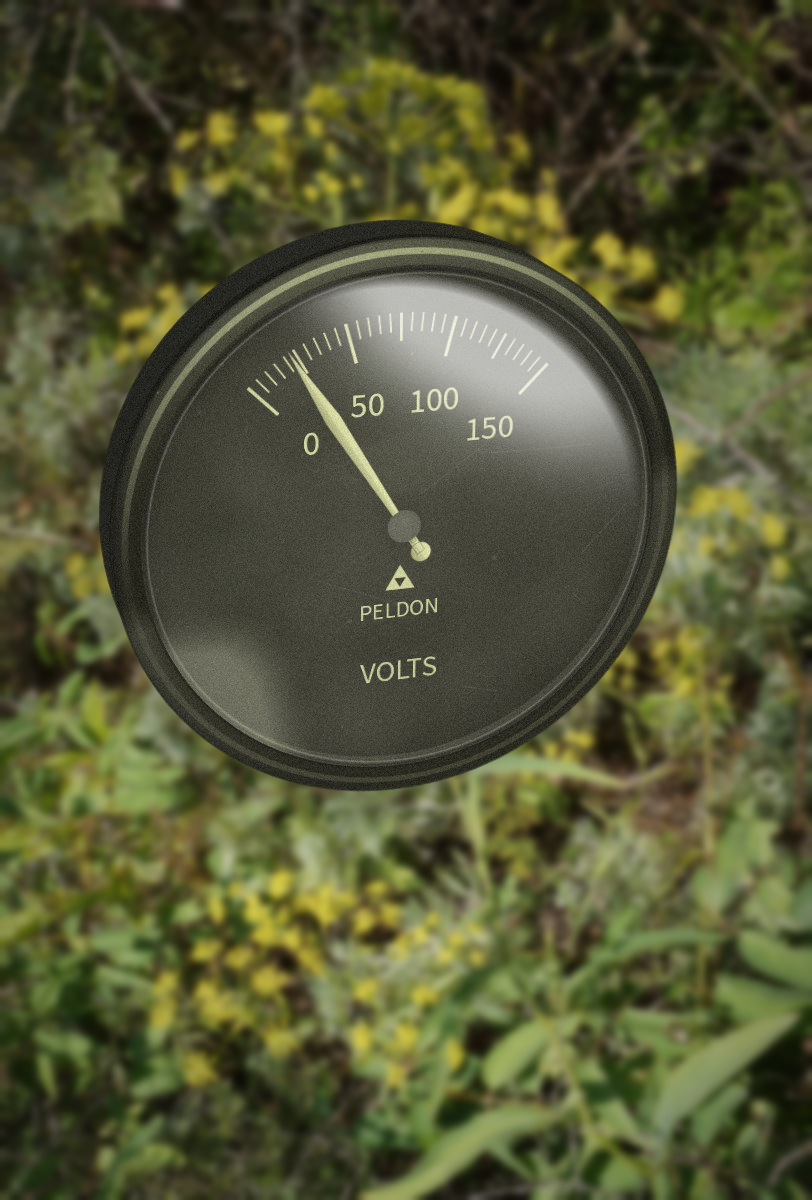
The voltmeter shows 22.5V
